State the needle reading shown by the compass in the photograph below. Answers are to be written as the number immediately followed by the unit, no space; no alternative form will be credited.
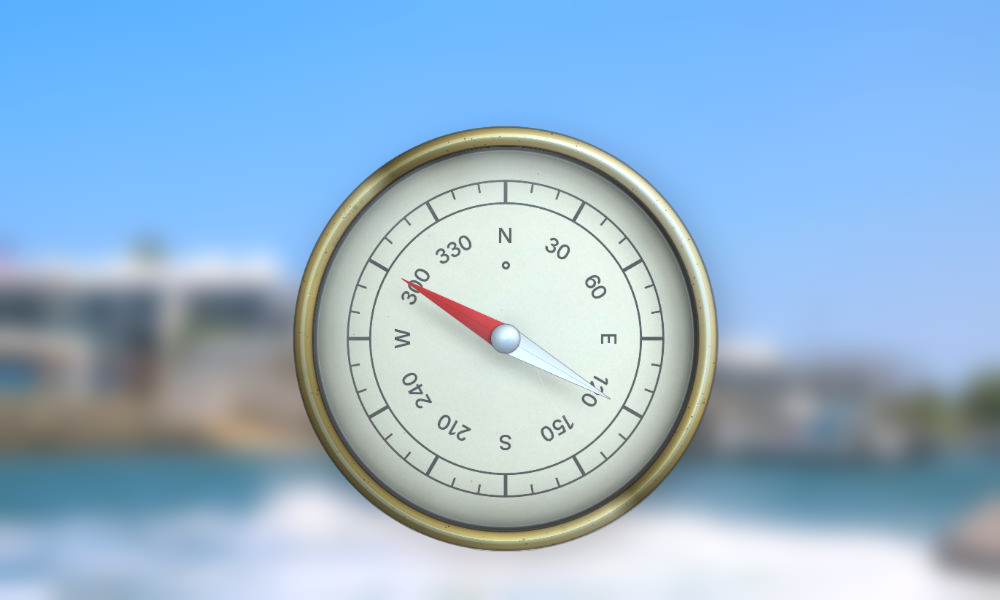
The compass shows 300°
